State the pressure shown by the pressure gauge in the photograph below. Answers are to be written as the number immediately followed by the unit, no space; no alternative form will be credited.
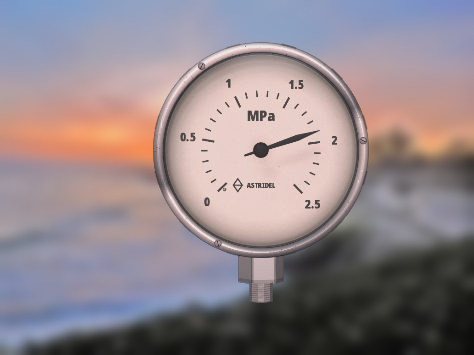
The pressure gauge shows 1.9MPa
